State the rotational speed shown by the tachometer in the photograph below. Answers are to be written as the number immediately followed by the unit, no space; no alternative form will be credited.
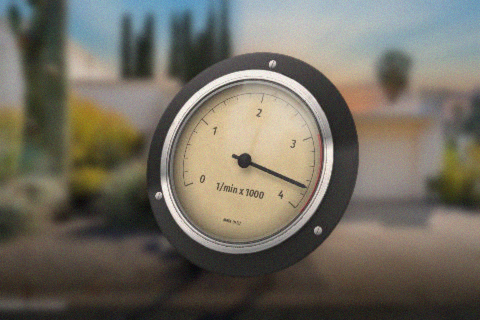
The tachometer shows 3700rpm
